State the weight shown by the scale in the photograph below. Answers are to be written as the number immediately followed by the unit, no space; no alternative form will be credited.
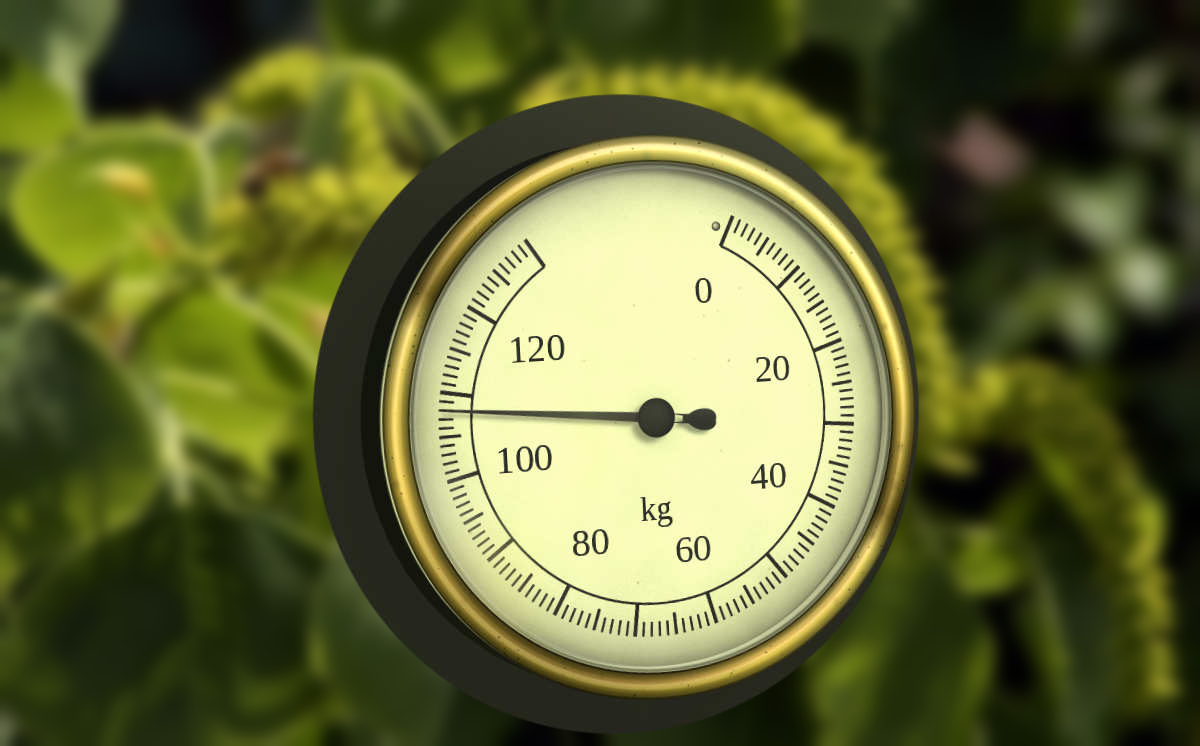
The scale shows 108kg
